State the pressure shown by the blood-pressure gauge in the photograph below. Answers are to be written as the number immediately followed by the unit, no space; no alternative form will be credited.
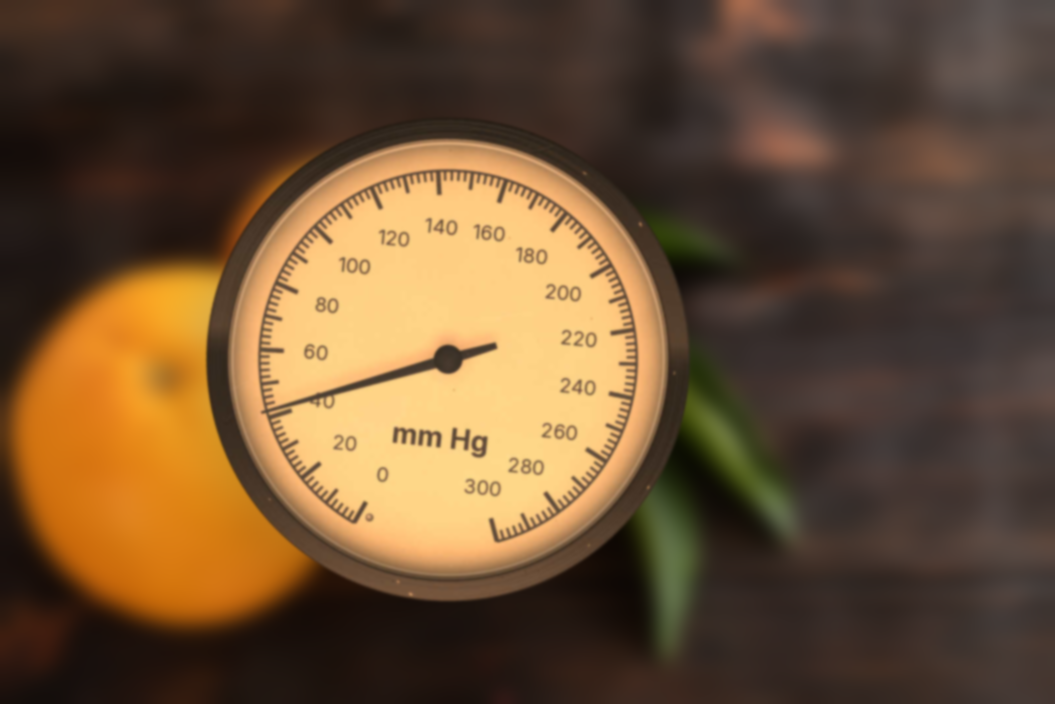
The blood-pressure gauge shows 42mmHg
